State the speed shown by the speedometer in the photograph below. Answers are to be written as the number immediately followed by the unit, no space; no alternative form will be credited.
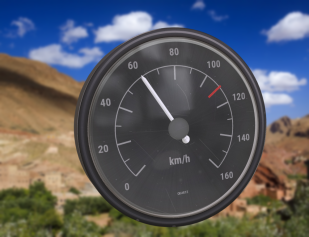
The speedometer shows 60km/h
